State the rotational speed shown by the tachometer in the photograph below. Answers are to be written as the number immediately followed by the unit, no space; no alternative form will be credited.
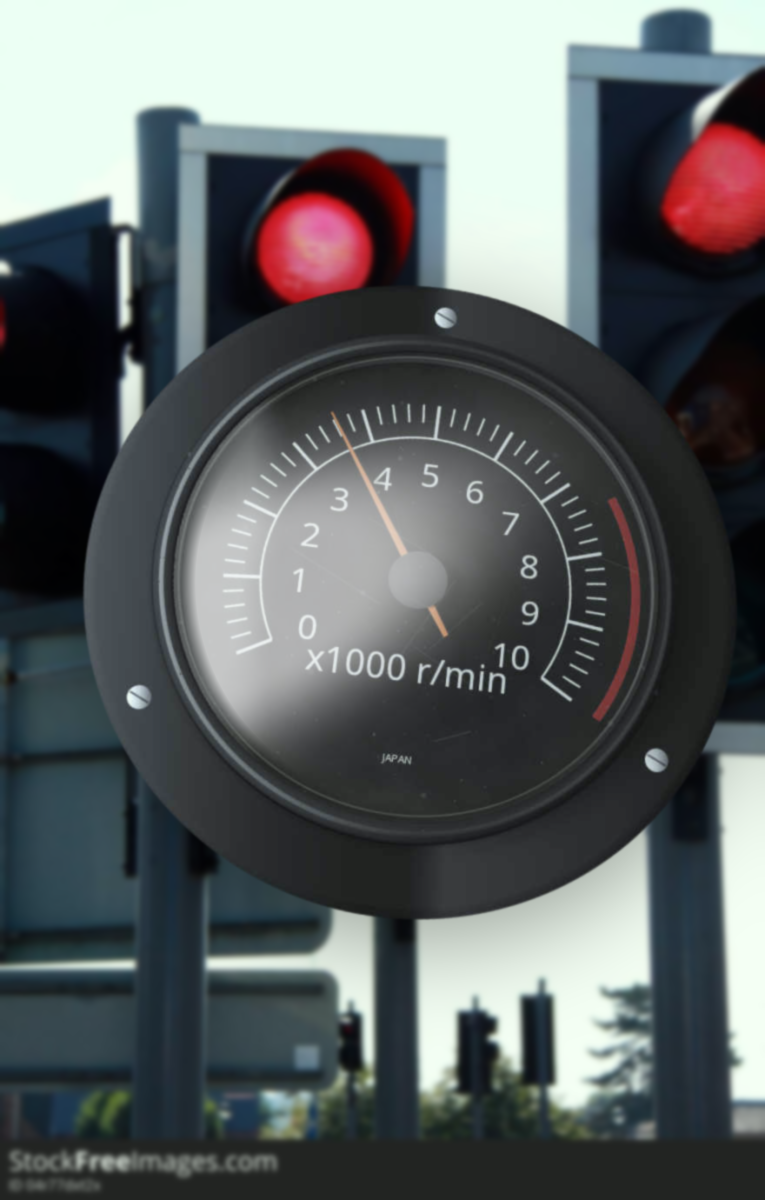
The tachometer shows 3600rpm
